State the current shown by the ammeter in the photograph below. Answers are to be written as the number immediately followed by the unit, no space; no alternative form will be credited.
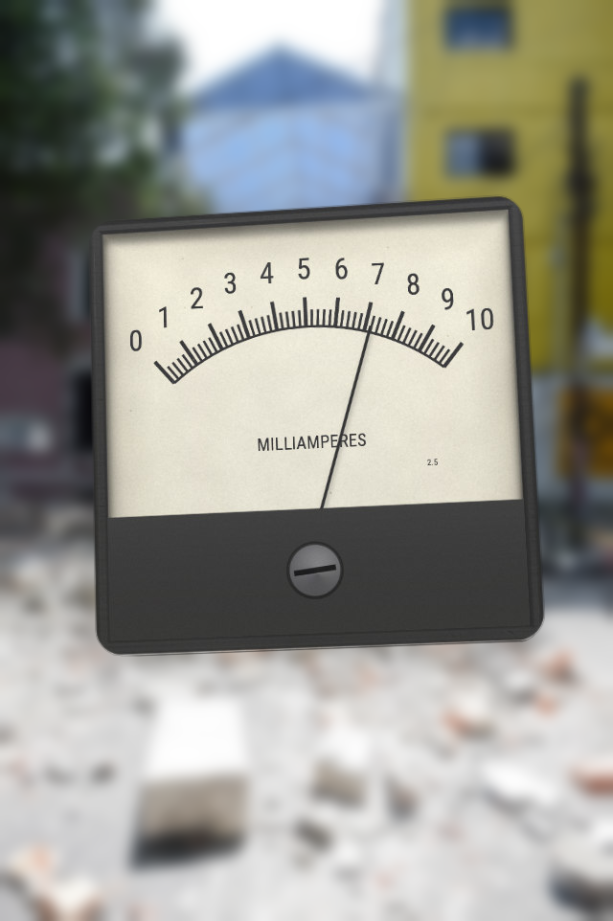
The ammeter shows 7.2mA
